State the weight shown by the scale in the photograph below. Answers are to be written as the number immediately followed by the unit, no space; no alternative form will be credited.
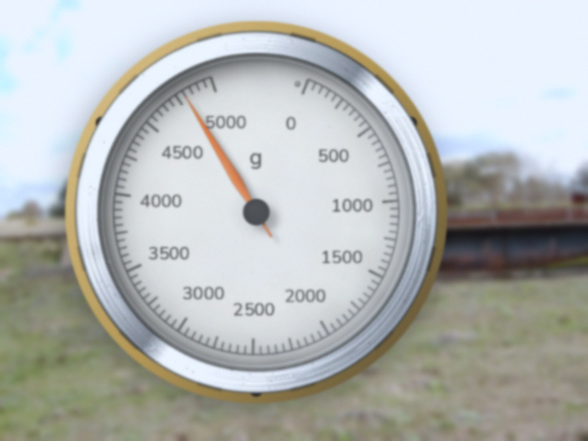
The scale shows 4800g
